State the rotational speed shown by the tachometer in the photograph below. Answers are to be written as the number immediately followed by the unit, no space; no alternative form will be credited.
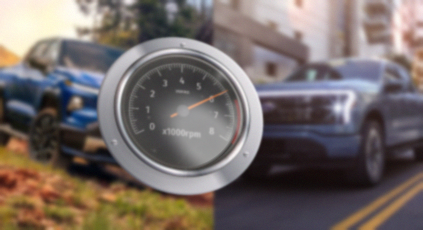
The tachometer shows 6000rpm
